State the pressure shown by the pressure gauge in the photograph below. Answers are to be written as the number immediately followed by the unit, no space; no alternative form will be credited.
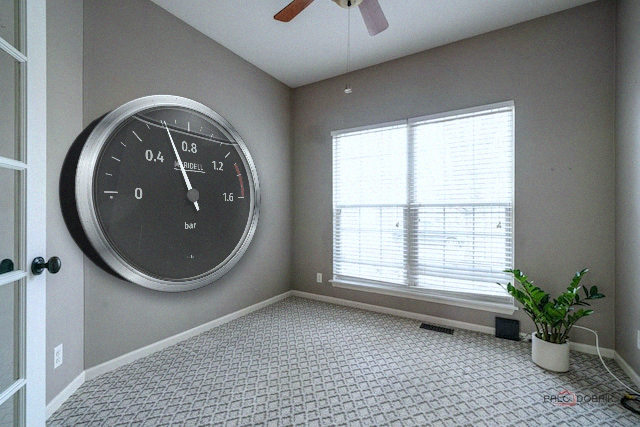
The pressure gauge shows 0.6bar
